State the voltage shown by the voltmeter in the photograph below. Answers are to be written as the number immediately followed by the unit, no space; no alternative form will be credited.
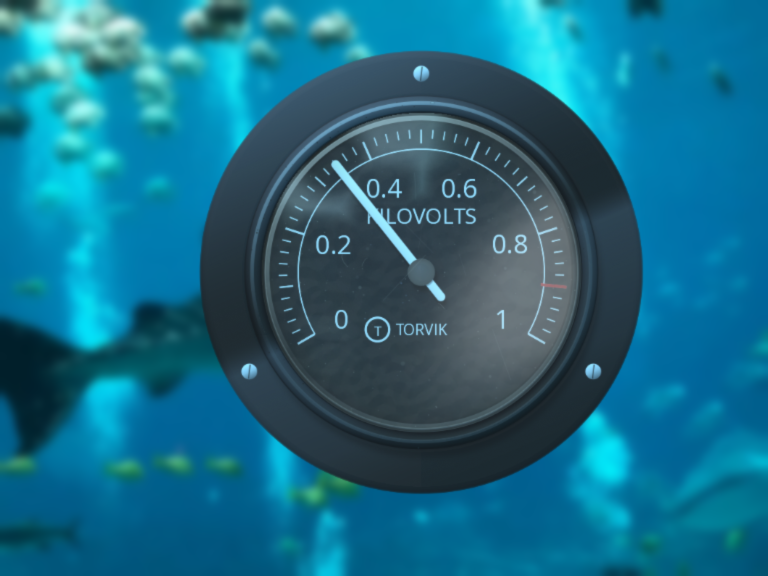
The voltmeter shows 0.34kV
